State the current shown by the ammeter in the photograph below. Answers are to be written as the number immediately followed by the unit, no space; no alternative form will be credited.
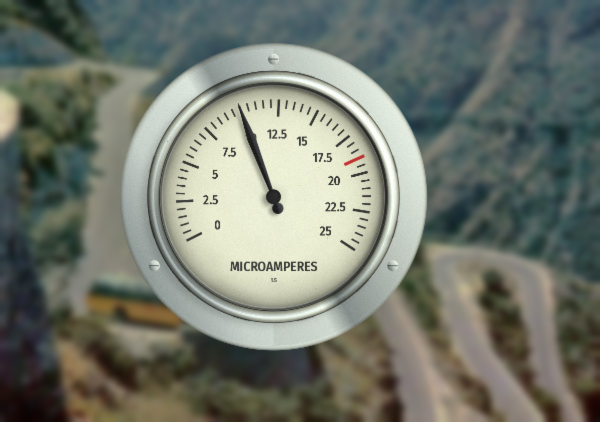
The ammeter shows 10µA
